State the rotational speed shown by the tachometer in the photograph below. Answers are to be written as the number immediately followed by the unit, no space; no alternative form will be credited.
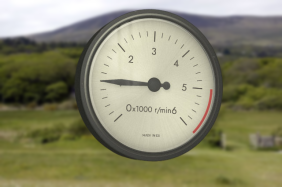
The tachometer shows 1000rpm
